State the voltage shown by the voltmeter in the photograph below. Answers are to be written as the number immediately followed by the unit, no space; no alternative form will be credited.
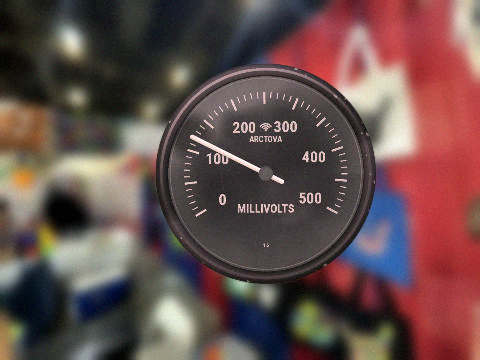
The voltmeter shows 120mV
